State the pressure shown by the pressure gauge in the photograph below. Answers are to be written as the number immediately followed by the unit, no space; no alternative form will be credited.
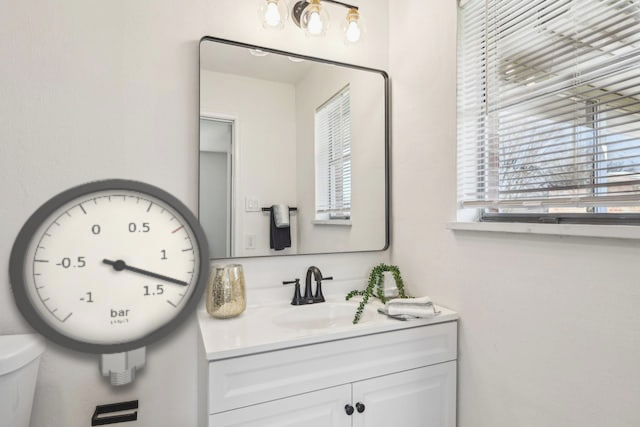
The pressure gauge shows 1.3bar
